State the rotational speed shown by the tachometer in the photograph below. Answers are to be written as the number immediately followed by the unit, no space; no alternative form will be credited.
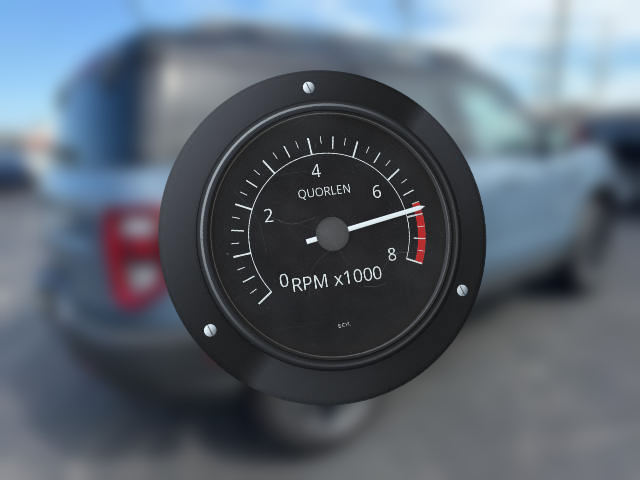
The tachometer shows 6875rpm
